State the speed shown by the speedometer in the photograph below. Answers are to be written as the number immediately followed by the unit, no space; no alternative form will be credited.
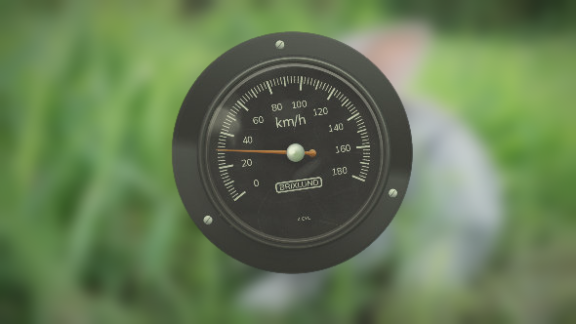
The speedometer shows 30km/h
